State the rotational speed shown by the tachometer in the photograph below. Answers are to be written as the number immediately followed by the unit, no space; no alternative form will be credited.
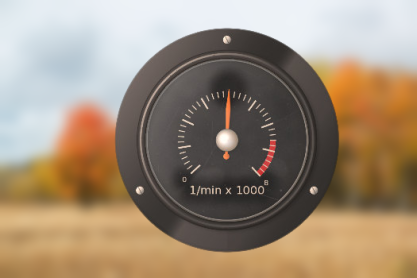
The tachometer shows 4000rpm
